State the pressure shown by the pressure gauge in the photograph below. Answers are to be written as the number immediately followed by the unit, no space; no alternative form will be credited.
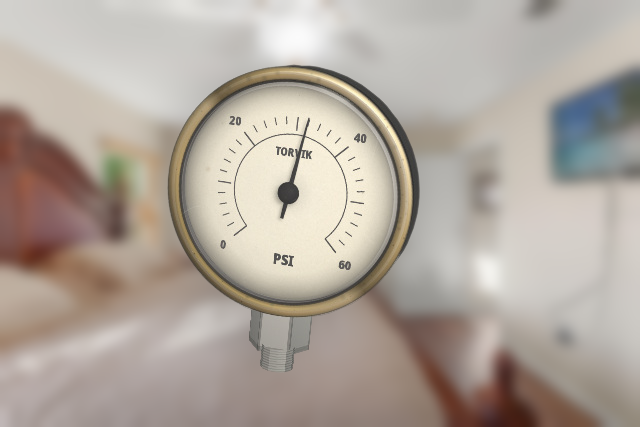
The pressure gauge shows 32psi
